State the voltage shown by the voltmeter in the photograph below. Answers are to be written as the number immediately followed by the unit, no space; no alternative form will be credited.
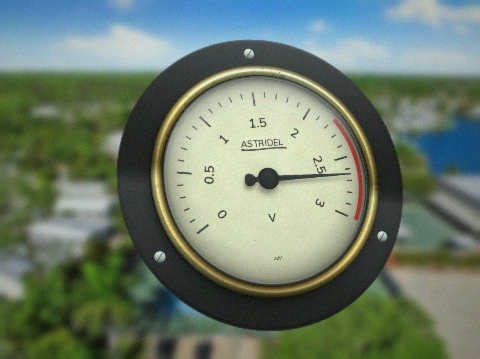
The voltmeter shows 2.65V
